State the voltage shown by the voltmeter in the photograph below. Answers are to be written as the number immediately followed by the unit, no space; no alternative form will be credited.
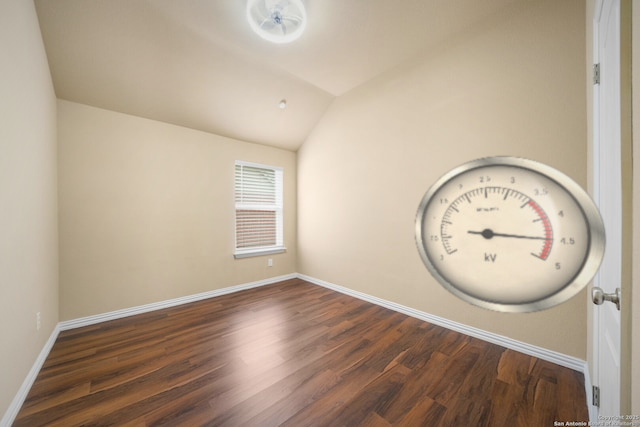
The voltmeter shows 4.5kV
